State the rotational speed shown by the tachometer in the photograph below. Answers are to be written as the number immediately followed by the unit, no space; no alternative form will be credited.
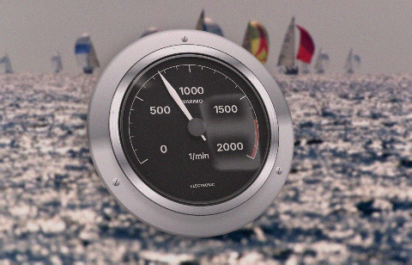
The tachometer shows 750rpm
